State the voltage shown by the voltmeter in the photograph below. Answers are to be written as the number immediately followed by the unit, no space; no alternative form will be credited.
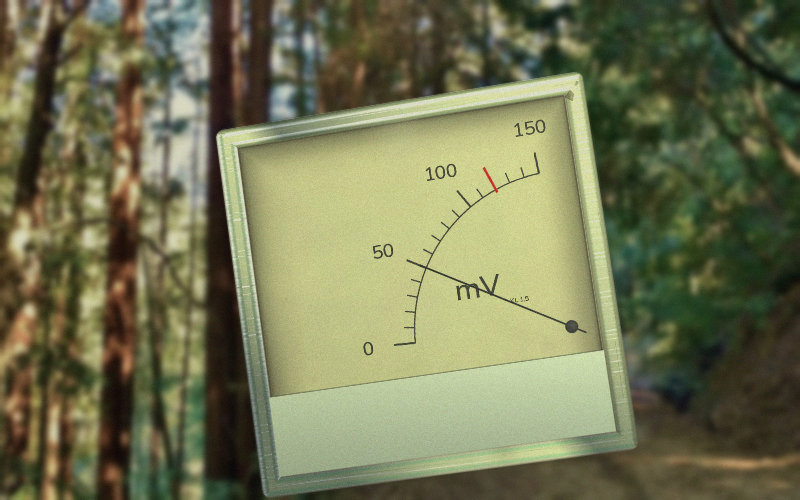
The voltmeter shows 50mV
